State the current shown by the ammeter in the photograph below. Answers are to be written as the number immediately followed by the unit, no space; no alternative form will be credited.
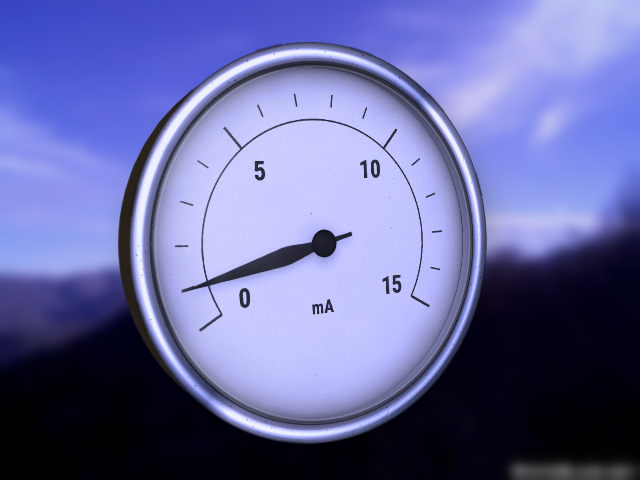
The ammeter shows 1mA
